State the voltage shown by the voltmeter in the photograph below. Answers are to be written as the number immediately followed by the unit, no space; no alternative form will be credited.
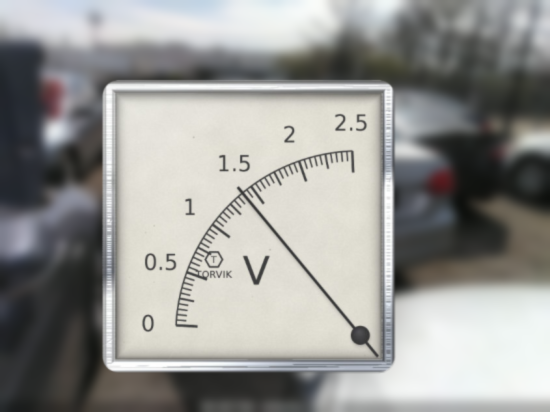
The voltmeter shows 1.4V
